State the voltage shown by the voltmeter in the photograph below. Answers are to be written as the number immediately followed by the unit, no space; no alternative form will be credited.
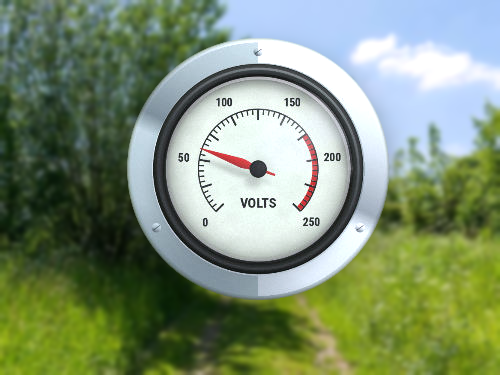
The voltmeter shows 60V
